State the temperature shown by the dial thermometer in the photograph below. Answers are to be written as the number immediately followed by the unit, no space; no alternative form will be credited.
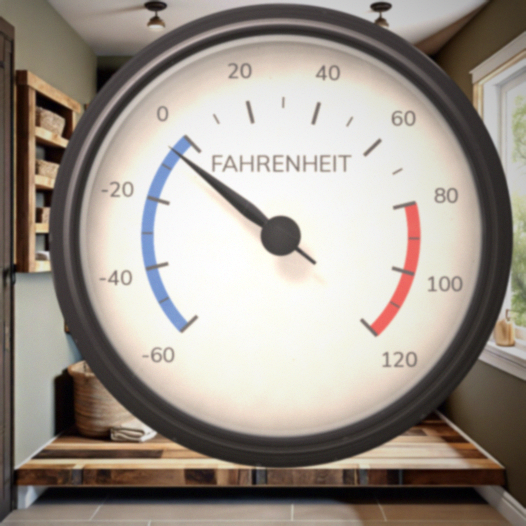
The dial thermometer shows -5°F
